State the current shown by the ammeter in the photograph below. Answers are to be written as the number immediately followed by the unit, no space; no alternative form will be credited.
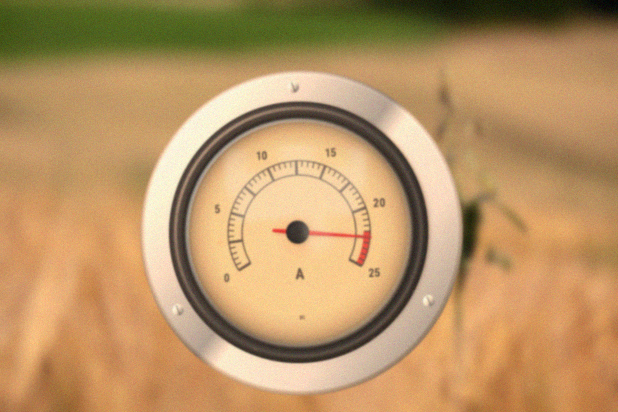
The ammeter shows 22.5A
